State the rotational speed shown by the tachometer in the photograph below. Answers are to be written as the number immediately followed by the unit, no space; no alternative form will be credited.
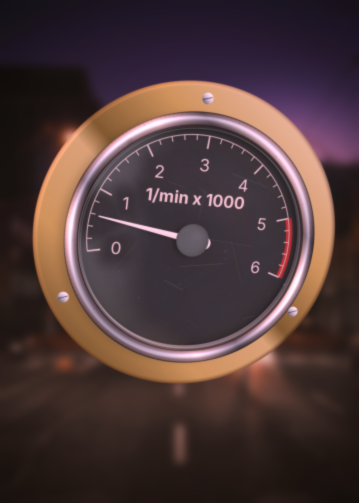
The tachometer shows 600rpm
